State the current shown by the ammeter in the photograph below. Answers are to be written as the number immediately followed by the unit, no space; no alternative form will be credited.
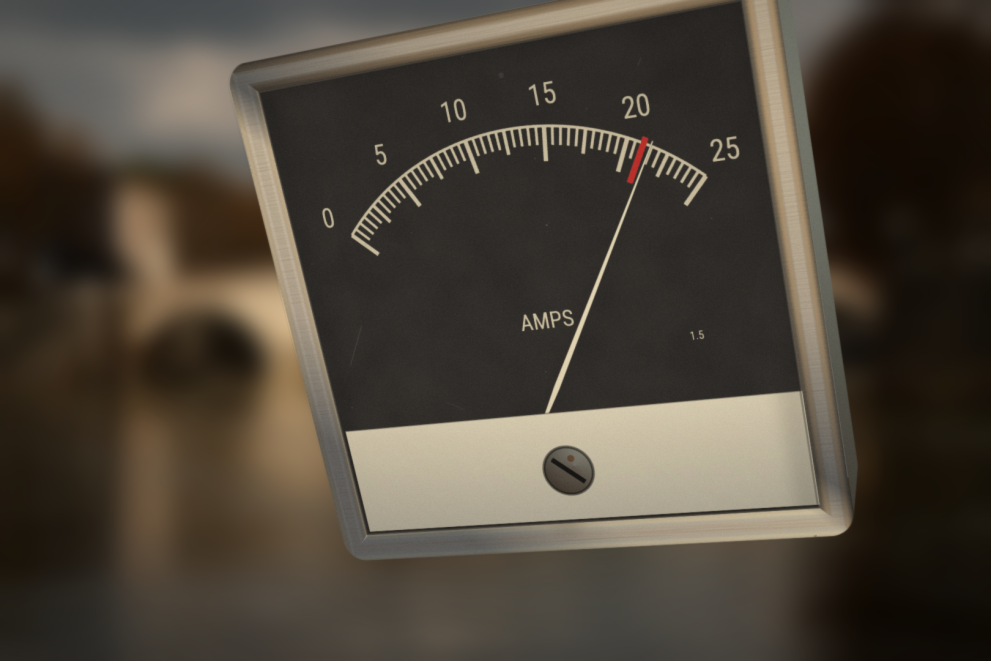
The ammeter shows 21.5A
